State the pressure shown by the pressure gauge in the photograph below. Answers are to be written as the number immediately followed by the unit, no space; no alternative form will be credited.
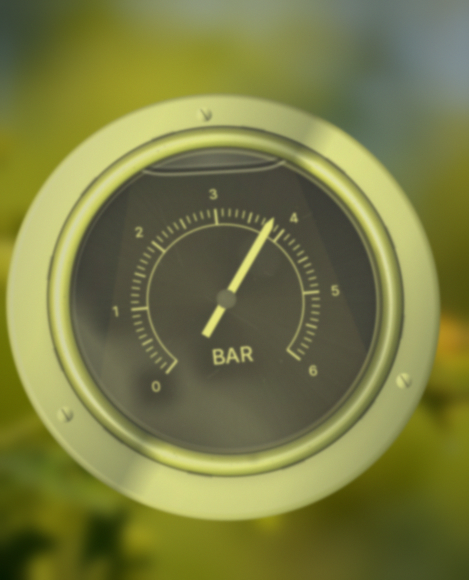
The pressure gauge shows 3.8bar
